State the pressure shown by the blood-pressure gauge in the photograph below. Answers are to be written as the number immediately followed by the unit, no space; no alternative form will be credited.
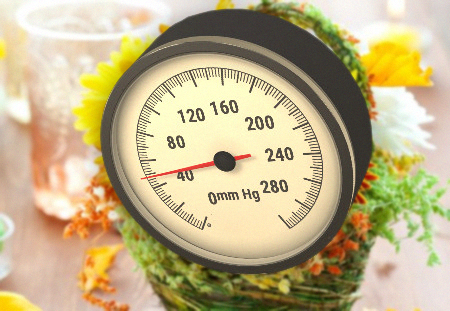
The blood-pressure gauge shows 50mmHg
